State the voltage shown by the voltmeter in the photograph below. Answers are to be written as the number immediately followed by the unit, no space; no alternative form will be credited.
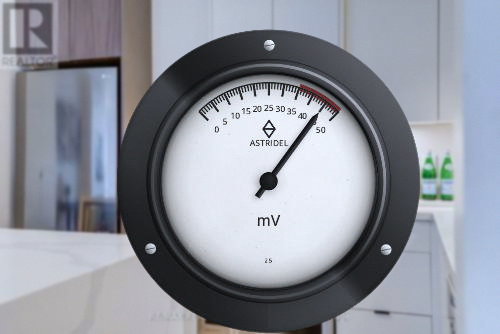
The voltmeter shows 45mV
